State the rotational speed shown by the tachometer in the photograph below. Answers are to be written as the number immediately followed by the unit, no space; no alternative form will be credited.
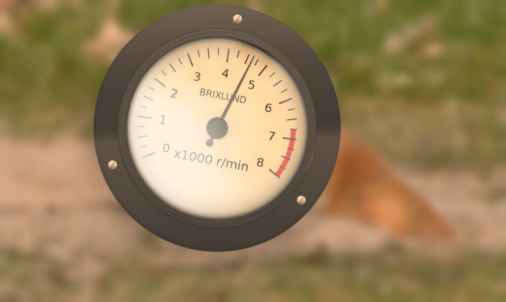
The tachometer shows 4625rpm
